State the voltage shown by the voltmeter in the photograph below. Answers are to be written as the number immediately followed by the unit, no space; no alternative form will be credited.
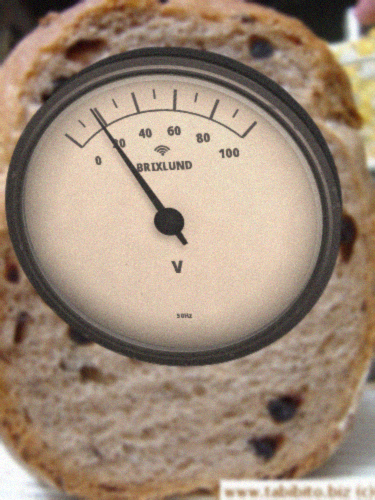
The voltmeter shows 20V
